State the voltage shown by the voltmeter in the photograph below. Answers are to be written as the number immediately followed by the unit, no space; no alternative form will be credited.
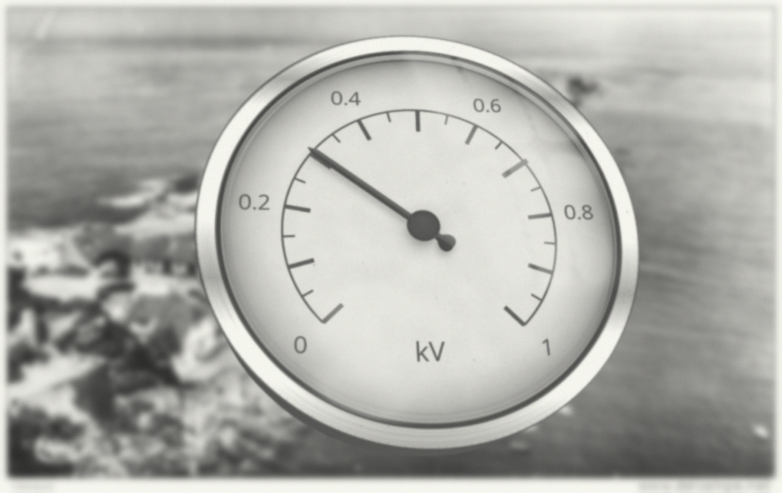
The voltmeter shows 0.3kV
